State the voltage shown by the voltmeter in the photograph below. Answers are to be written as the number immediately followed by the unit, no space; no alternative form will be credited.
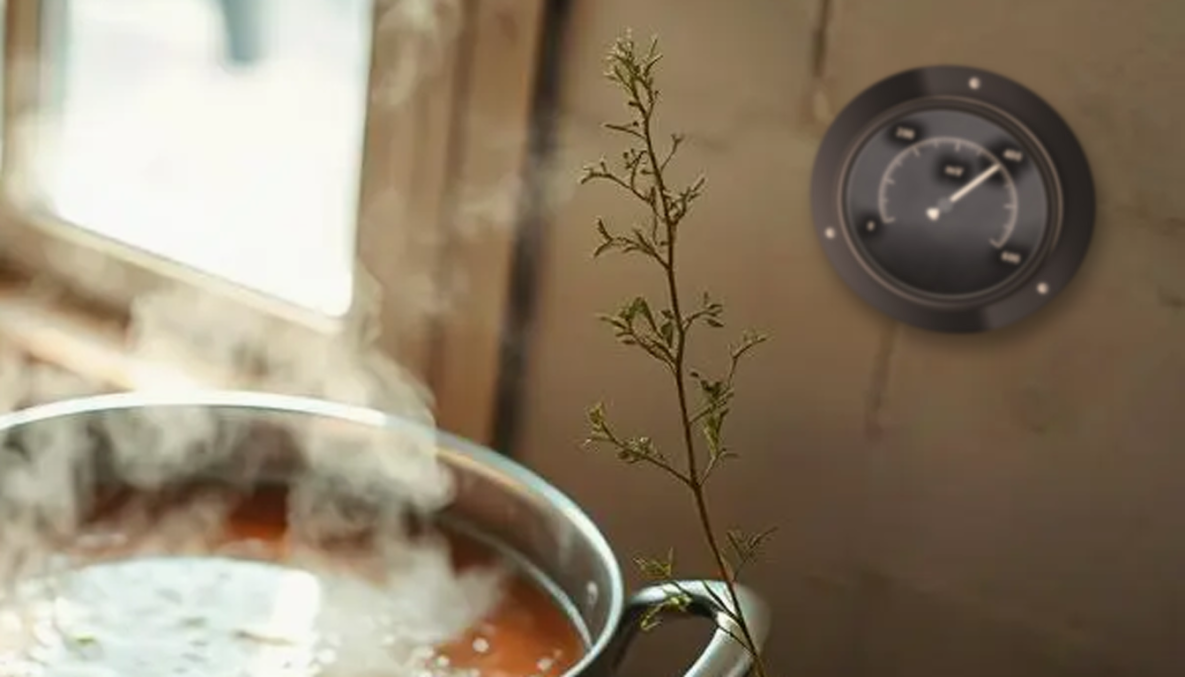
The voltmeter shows 400mV
